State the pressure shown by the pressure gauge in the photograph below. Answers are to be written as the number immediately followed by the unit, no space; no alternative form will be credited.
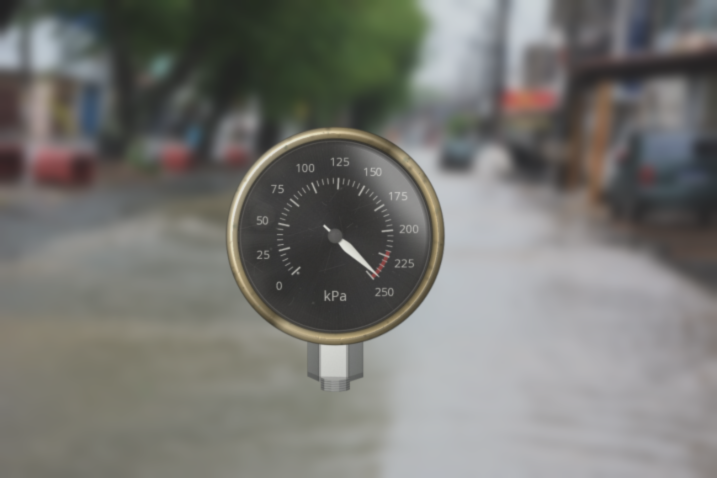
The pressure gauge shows 245kPa
